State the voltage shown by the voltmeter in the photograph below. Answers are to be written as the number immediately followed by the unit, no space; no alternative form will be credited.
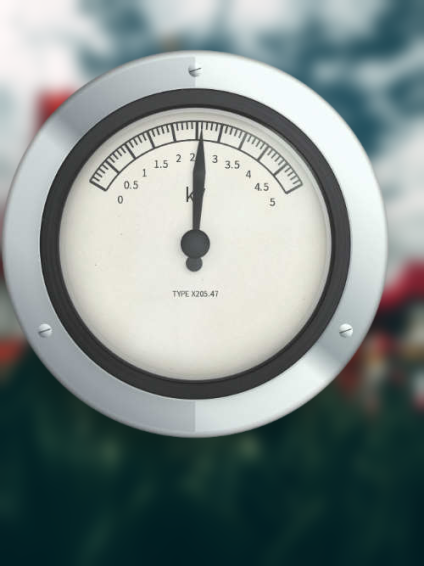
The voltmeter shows 2.6kV
